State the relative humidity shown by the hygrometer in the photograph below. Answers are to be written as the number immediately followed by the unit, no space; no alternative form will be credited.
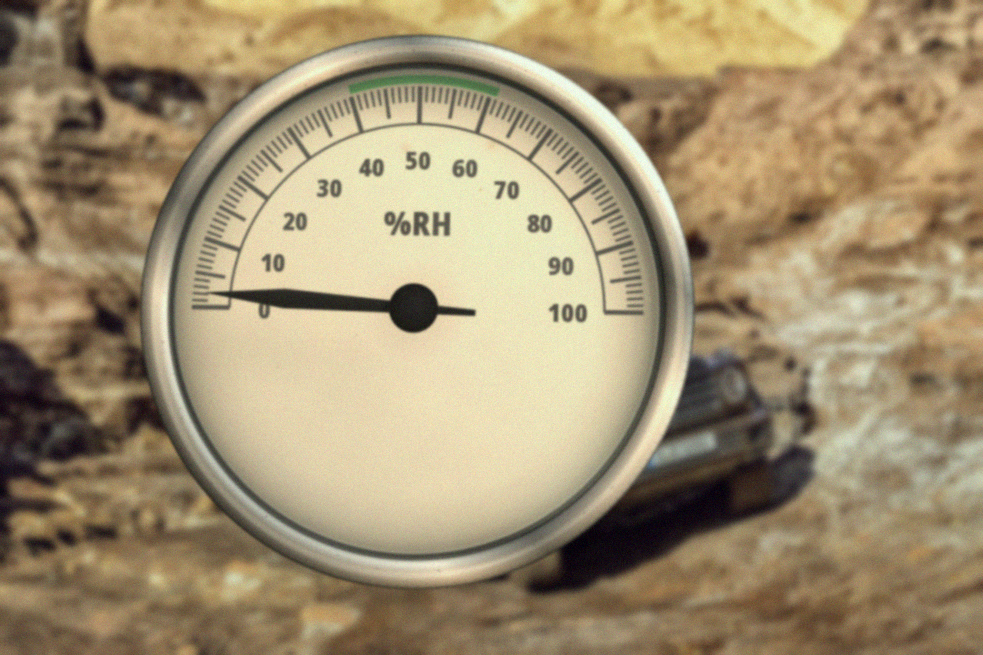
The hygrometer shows 2%
